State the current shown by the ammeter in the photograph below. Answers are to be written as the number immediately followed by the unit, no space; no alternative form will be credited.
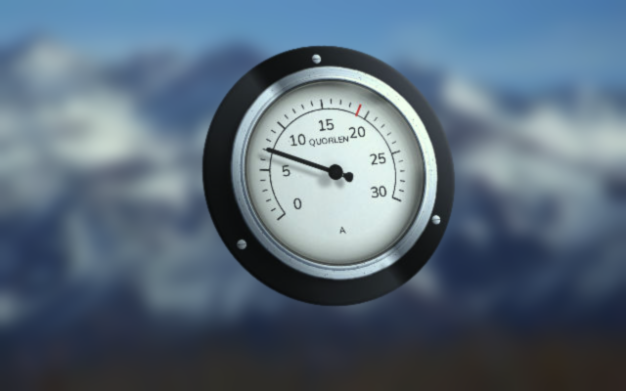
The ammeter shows 7A
